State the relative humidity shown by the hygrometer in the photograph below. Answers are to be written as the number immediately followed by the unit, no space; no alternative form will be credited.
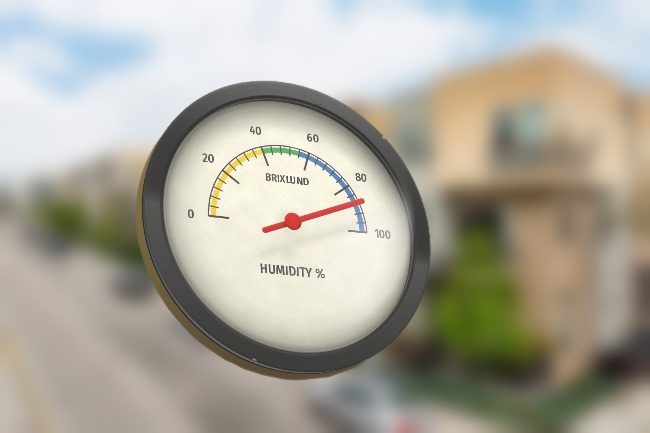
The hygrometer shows 88%
